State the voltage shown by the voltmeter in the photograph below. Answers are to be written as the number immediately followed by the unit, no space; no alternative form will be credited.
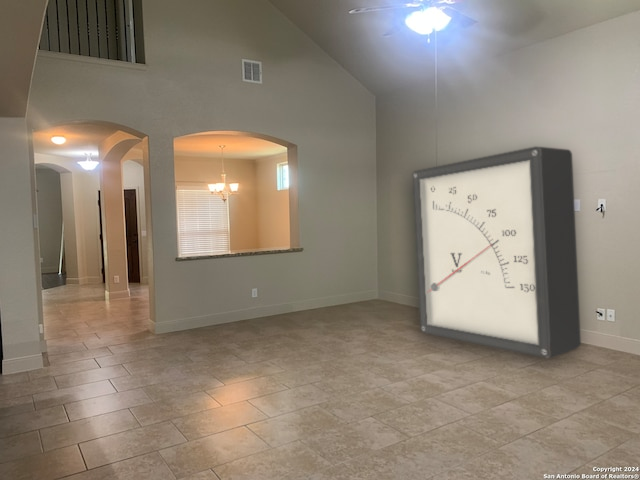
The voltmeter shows 100V
